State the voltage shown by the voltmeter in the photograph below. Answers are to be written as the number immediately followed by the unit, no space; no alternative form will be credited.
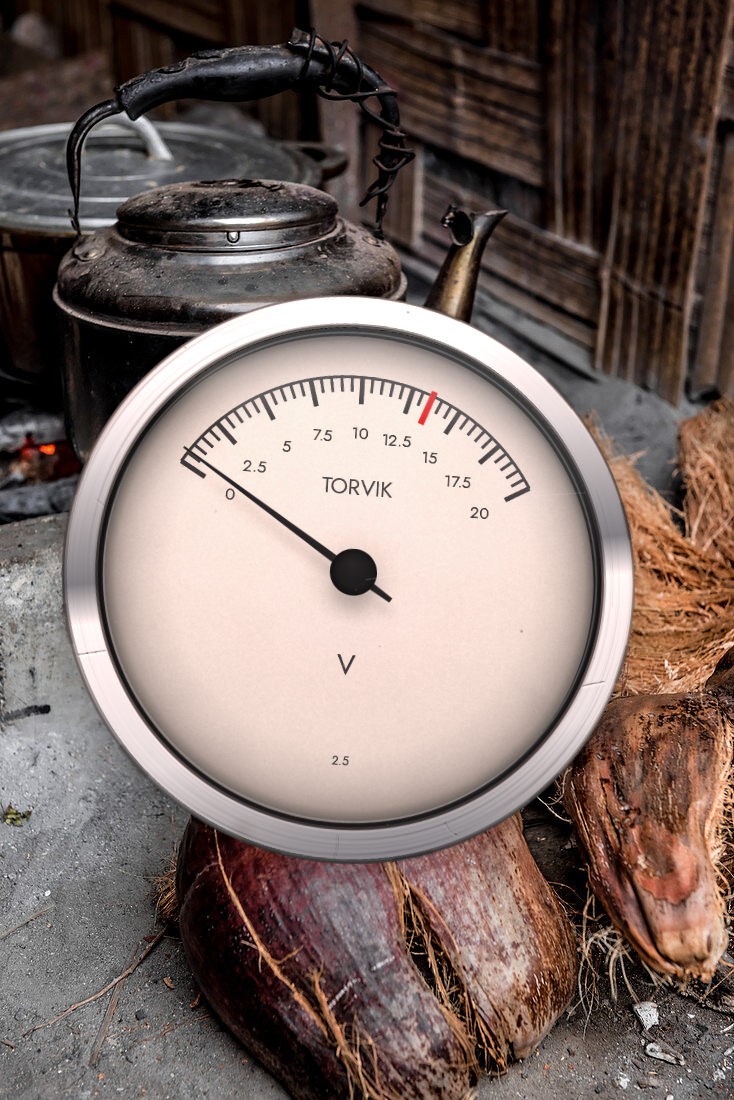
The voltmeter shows 0.5V
